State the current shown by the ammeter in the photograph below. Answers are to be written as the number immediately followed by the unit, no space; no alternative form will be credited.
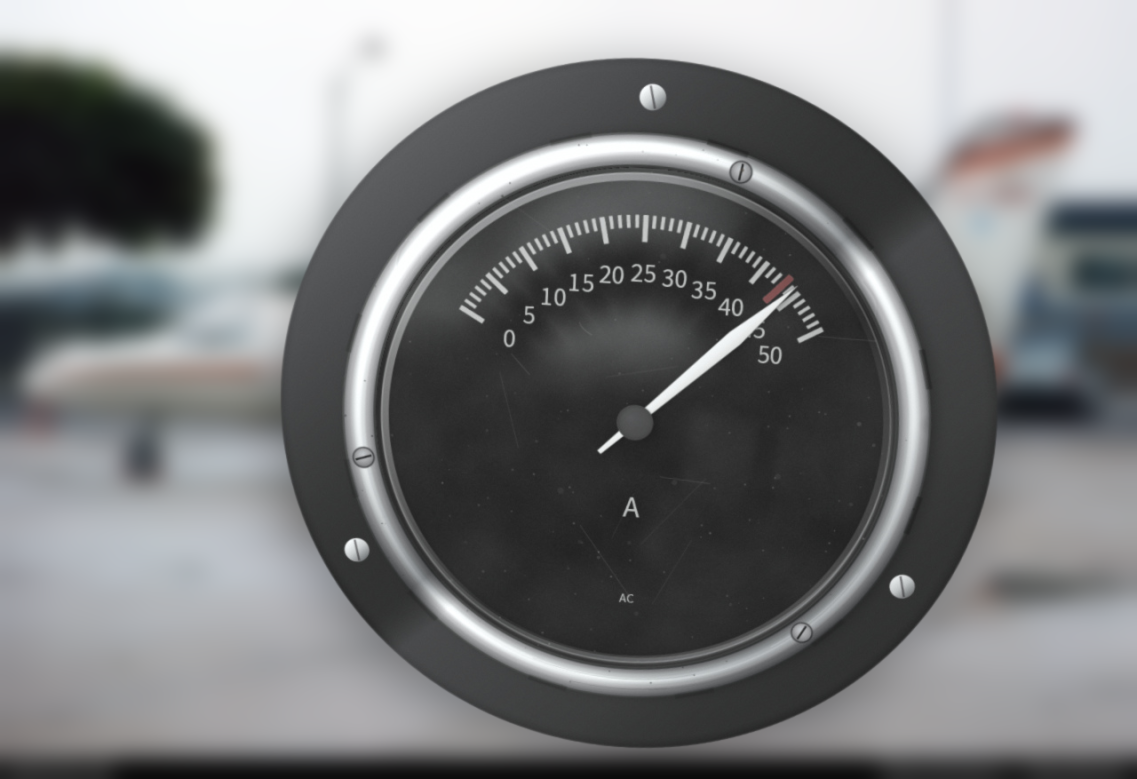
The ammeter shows 44A
